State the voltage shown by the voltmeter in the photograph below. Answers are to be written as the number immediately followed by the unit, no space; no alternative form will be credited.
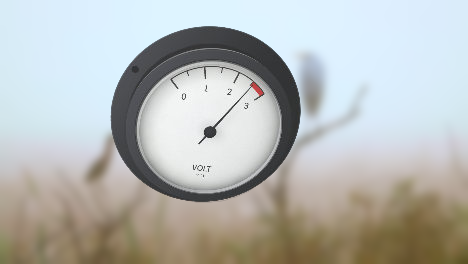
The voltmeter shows 2.5V
